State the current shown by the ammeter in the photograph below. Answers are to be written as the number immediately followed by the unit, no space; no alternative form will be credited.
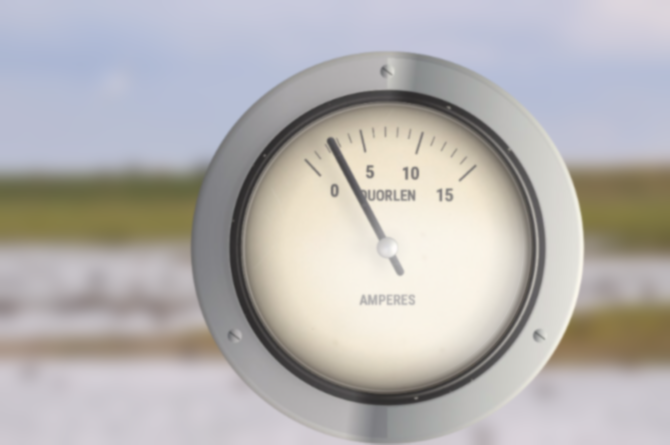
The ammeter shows 2.5A
